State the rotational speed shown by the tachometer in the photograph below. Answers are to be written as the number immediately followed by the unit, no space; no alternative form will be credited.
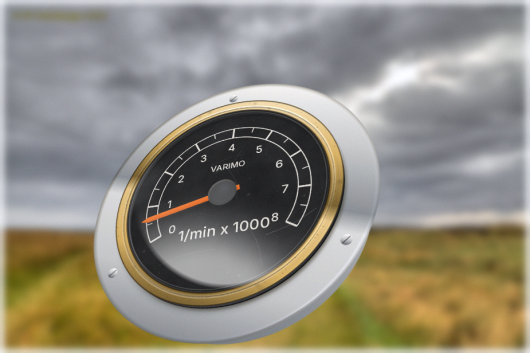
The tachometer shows 500rpm
